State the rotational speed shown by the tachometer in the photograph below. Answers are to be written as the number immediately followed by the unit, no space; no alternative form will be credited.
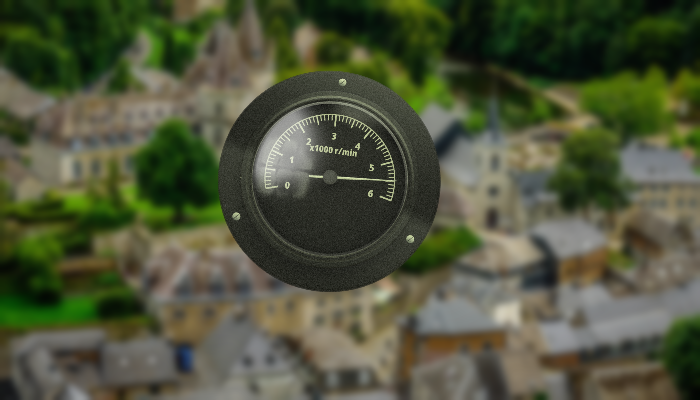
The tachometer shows 5500rpm
